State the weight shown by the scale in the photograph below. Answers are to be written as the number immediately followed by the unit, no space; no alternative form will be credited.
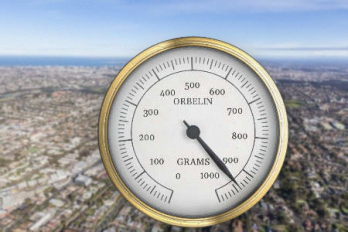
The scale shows 940g
